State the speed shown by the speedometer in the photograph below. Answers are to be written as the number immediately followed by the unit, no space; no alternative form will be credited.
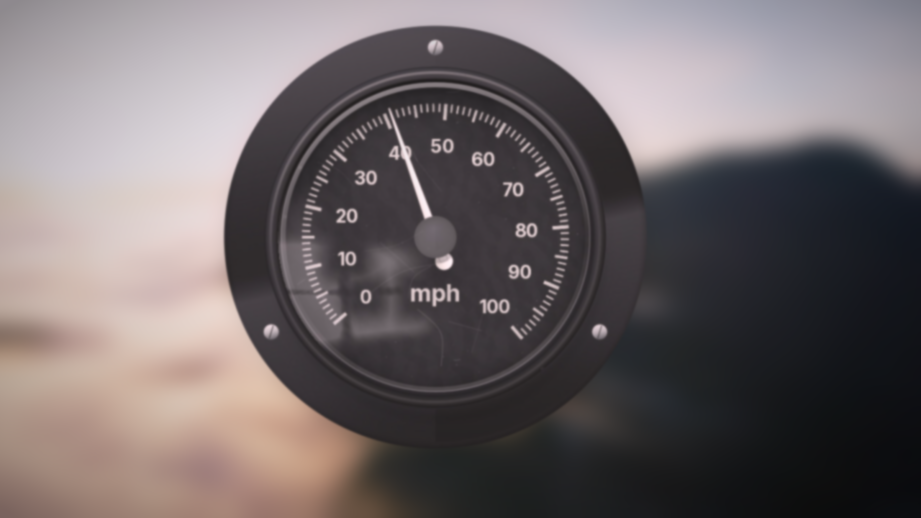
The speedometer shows 41mph
